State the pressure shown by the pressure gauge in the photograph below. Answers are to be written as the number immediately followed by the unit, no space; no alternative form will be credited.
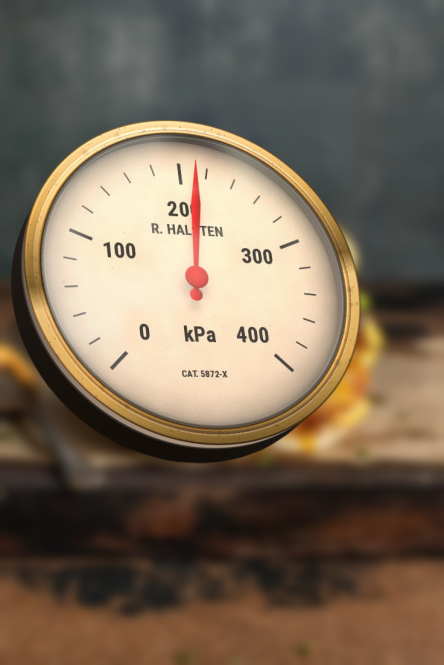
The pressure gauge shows 210kPa
